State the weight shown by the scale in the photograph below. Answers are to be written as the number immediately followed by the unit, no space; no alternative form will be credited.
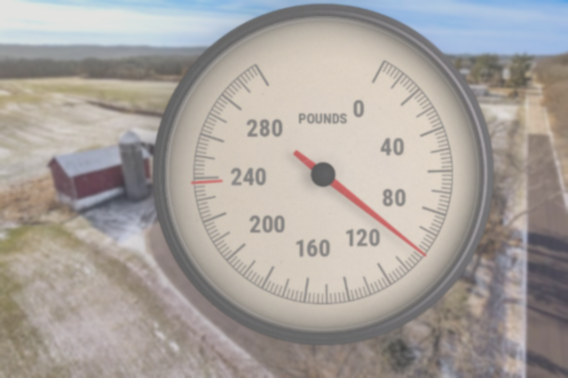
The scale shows 100lb
